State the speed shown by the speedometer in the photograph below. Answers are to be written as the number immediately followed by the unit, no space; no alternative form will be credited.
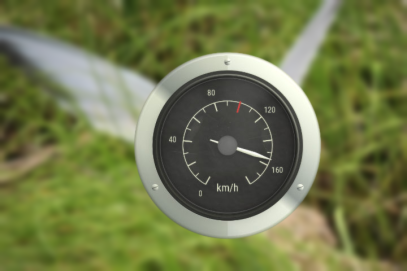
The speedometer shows 155km/h
